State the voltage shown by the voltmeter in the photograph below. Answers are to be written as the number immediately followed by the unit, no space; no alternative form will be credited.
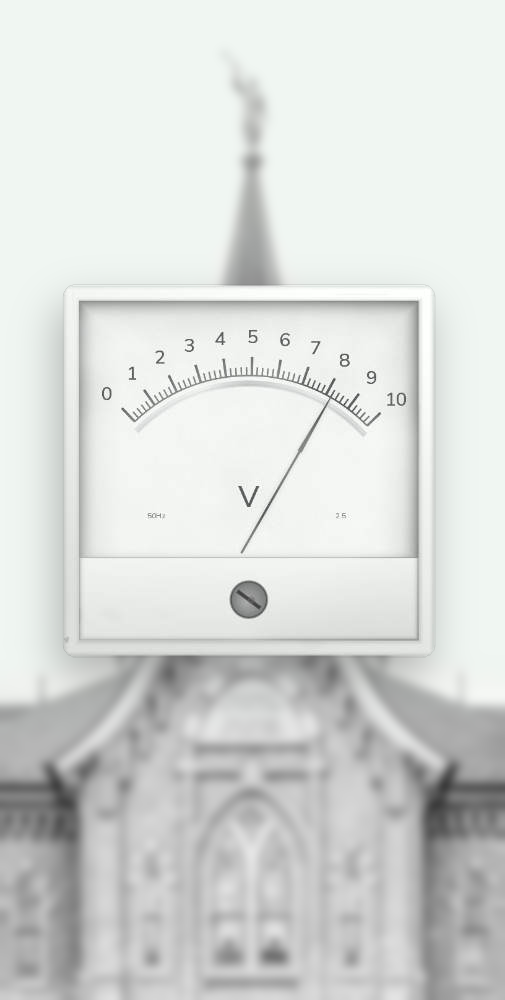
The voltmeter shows 8.2V
